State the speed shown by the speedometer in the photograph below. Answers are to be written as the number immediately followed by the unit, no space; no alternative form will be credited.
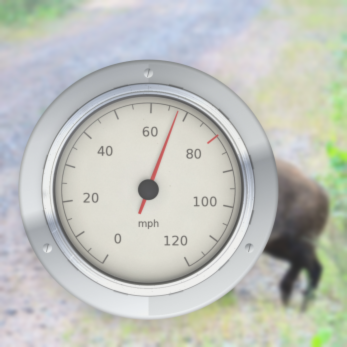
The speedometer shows 67.5mph
